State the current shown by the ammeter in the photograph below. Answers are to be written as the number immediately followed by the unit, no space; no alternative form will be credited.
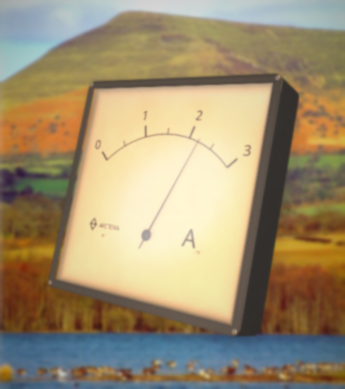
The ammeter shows 2.25A
